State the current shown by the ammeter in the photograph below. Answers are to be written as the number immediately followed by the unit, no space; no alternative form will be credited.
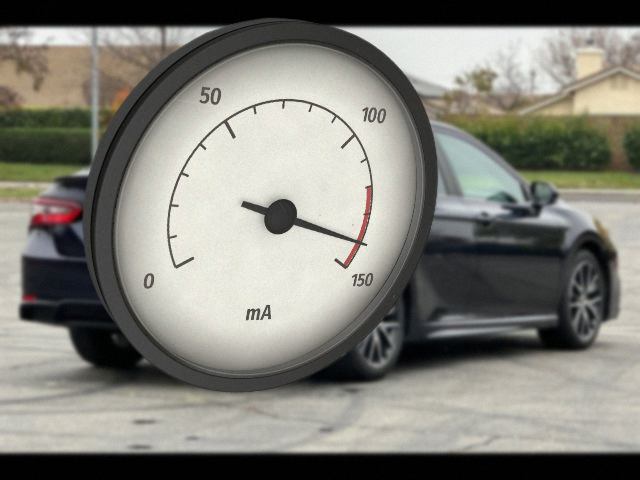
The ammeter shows 140mA
